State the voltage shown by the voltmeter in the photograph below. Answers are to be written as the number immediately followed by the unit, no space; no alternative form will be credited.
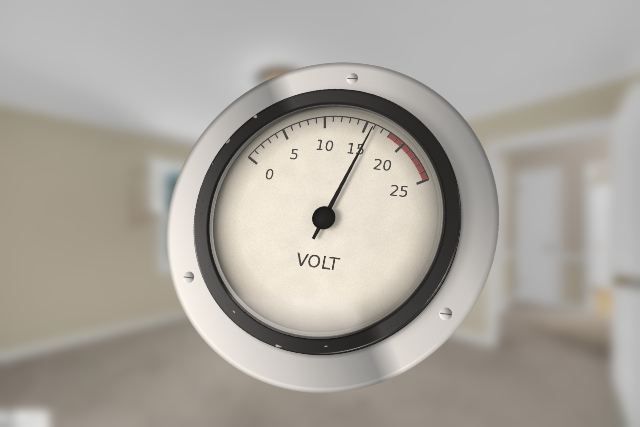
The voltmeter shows 16V
